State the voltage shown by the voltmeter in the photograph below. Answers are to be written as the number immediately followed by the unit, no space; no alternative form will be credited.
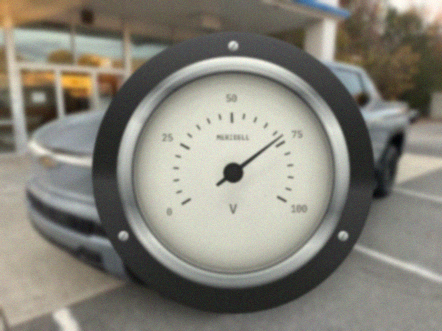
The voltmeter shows 72.5V
